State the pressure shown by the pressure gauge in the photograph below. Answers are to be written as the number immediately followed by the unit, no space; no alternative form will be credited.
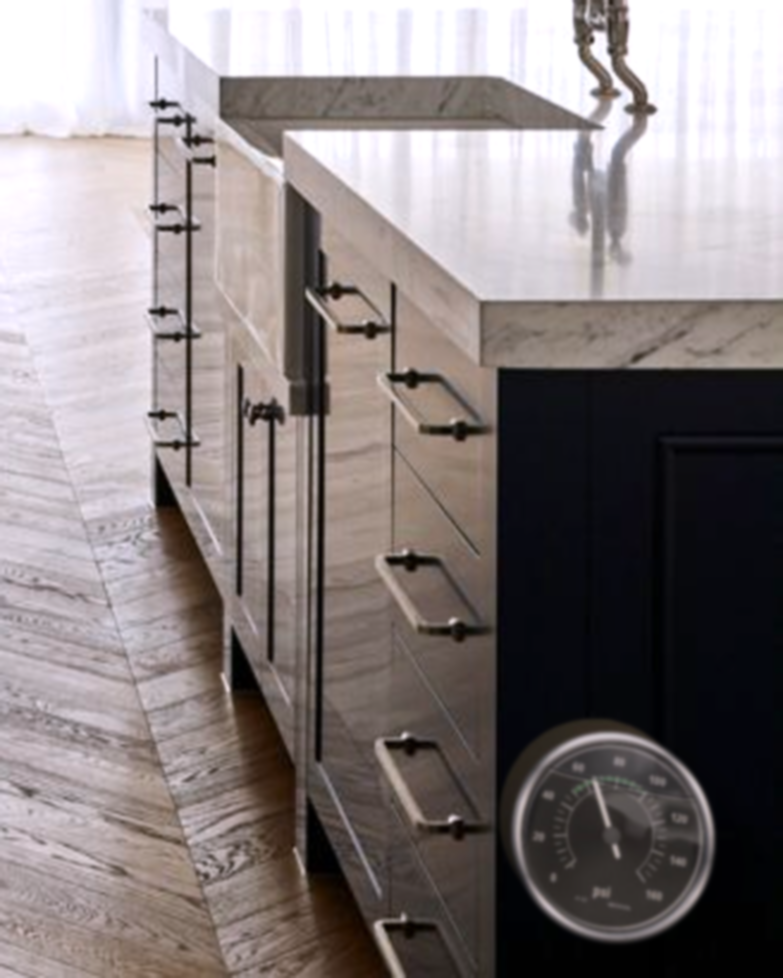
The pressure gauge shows 65psi
